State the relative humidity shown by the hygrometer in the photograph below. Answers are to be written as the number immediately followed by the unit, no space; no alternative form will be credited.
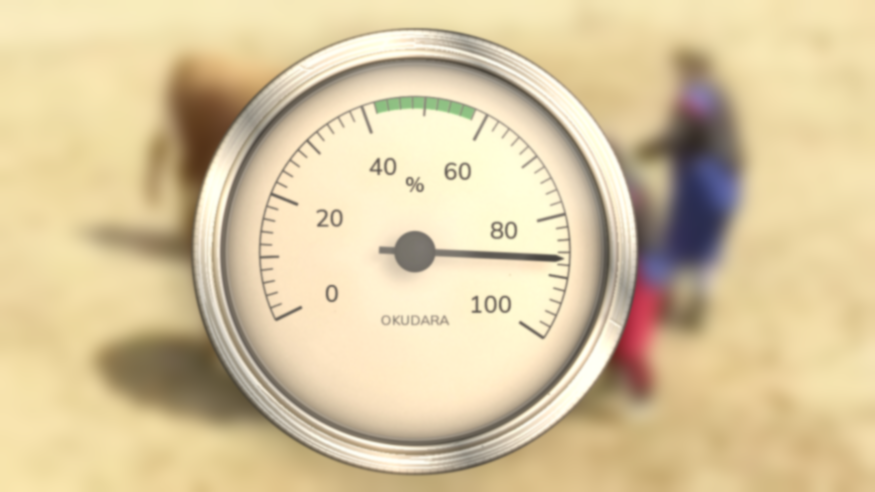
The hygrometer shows 87%
